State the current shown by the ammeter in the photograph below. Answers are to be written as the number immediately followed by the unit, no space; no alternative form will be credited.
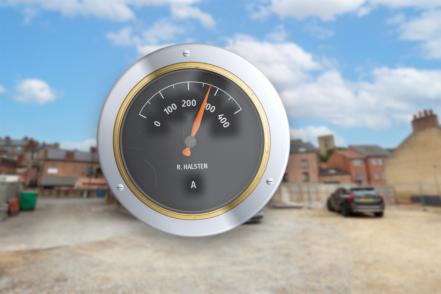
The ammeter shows 275A
